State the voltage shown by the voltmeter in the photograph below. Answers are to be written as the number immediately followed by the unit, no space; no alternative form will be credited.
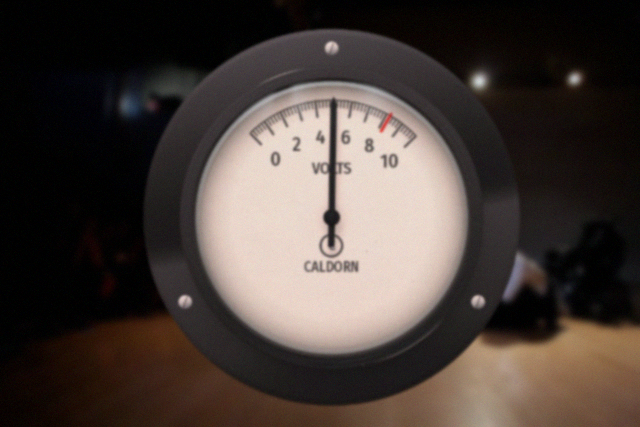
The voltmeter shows 5V
